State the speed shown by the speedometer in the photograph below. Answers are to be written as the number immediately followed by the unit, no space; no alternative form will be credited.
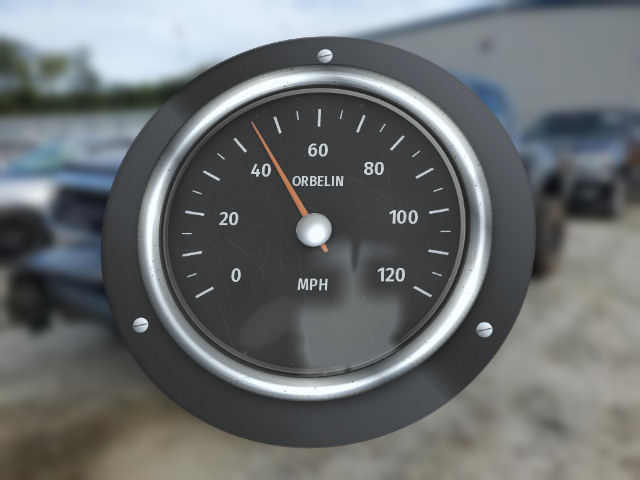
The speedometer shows 45mph
